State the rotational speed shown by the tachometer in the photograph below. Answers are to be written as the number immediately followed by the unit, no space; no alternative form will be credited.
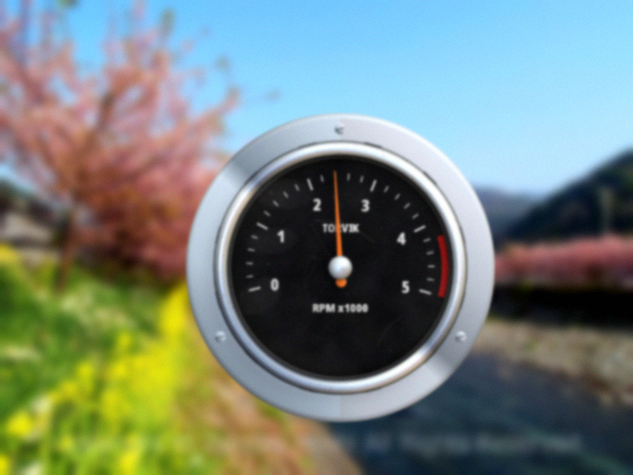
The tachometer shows 2400rpm
